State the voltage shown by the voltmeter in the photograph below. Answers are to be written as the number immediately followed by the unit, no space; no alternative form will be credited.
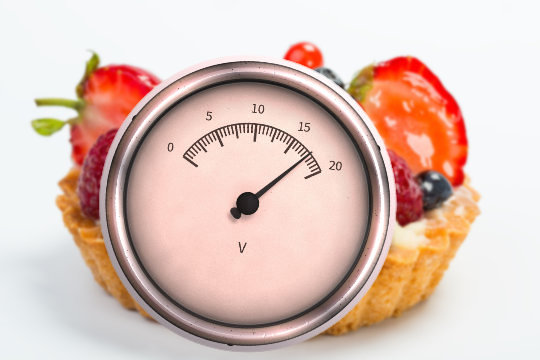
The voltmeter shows 17.5V
